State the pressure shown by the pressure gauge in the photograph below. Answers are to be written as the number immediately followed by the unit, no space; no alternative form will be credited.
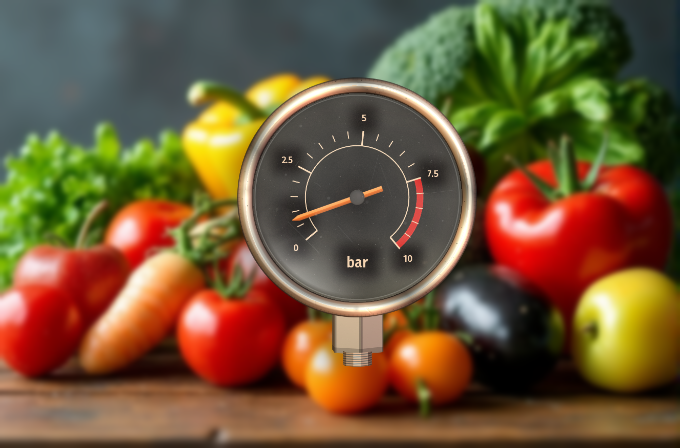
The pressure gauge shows 0.75bar
